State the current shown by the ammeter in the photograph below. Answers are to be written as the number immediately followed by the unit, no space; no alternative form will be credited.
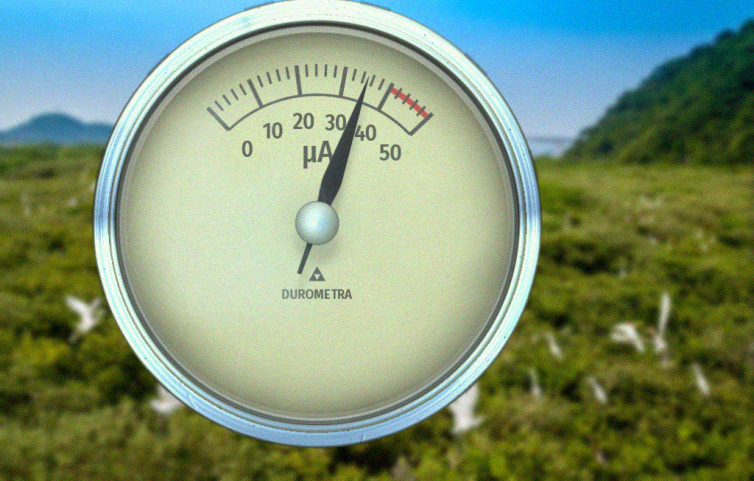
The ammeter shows 35µA
